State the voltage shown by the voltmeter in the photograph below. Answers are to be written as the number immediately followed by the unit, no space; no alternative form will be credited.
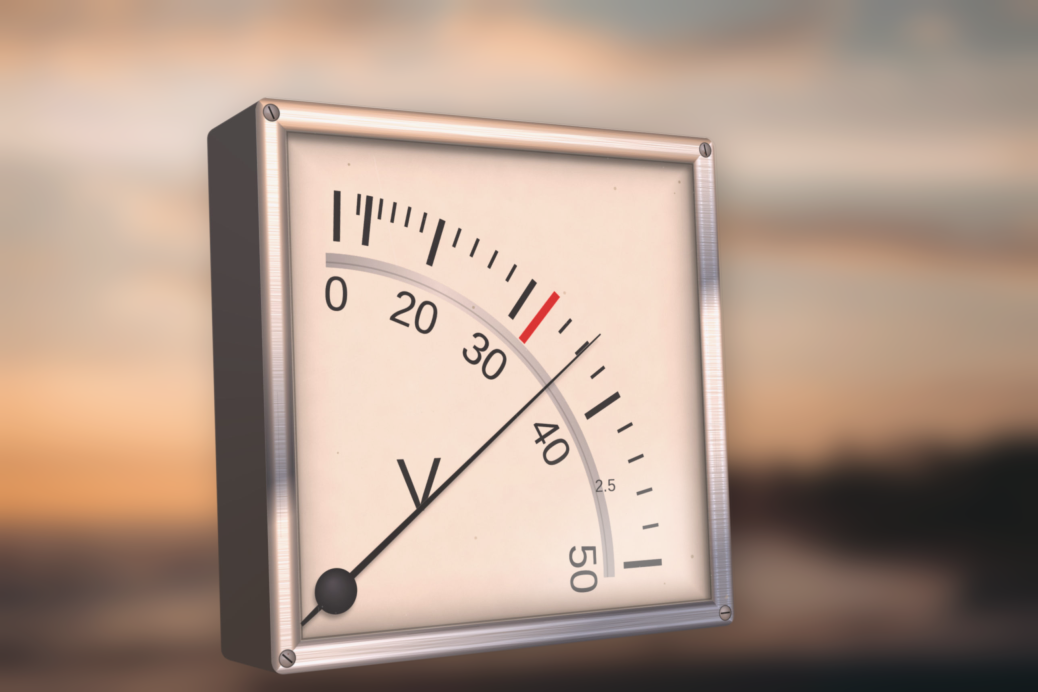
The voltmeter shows 36V
